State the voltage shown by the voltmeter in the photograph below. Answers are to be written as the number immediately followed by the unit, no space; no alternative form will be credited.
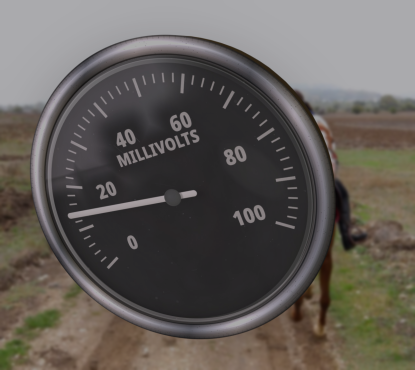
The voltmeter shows 14mV
